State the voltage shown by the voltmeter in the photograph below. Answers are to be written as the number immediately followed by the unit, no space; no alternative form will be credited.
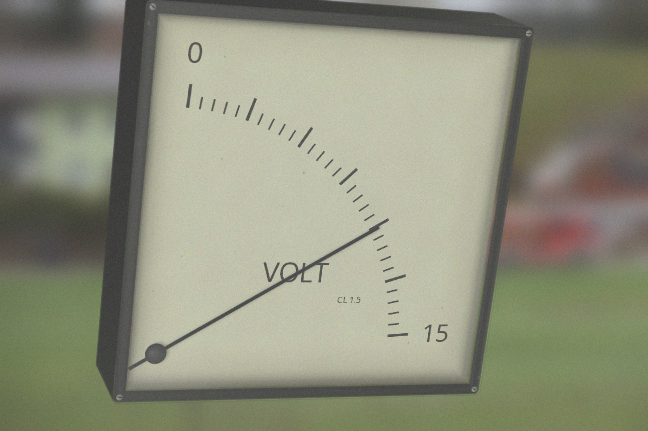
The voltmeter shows 10V
